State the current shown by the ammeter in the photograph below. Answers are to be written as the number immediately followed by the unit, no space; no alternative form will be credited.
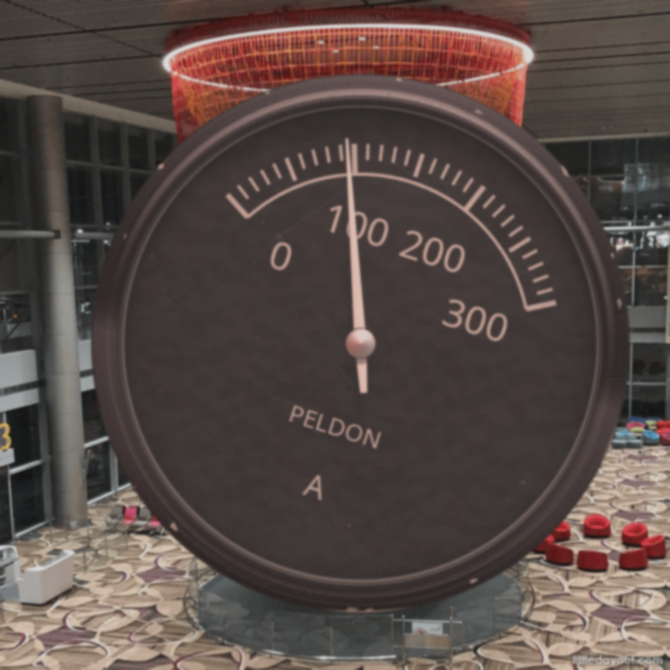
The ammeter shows 95A
